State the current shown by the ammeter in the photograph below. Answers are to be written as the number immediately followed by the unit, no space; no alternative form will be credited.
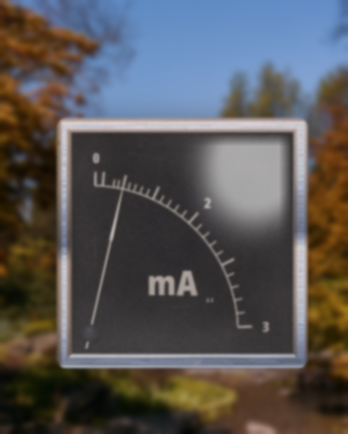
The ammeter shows 1mA
